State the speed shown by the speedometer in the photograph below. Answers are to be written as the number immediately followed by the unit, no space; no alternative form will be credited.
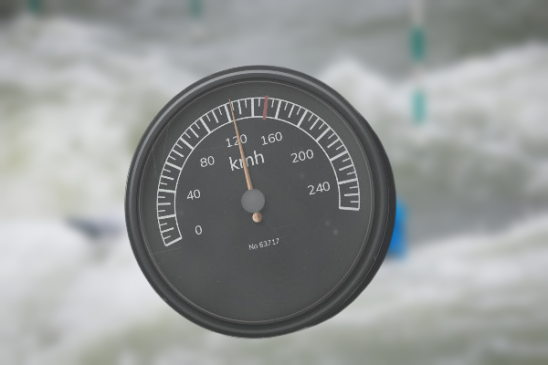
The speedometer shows 125km/h
